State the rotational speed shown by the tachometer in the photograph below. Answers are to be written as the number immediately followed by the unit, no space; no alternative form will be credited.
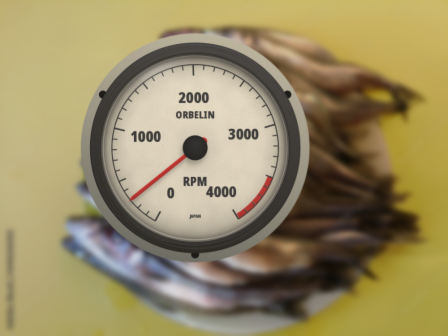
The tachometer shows 300rpm
